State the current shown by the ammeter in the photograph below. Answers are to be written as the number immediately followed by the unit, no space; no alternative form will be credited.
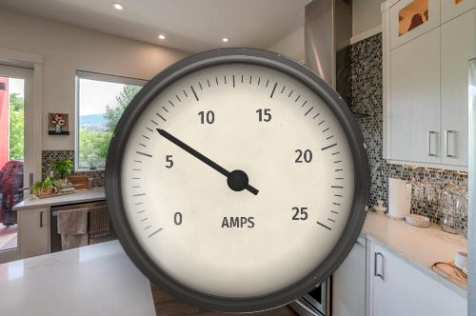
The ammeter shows 6.75A
